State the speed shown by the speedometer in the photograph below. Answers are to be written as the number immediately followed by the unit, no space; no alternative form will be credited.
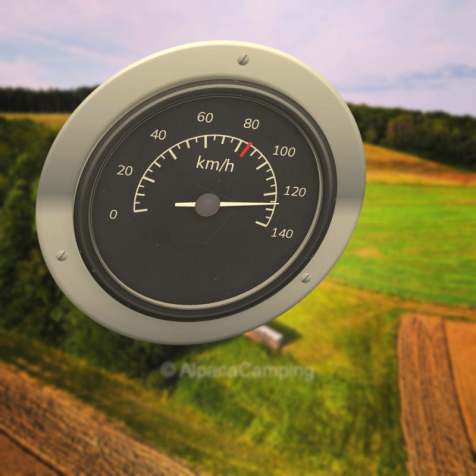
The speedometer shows 125km/h
